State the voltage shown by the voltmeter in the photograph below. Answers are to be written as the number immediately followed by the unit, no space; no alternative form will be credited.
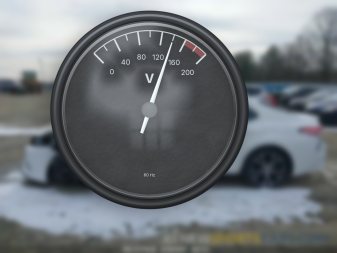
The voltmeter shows 140V
